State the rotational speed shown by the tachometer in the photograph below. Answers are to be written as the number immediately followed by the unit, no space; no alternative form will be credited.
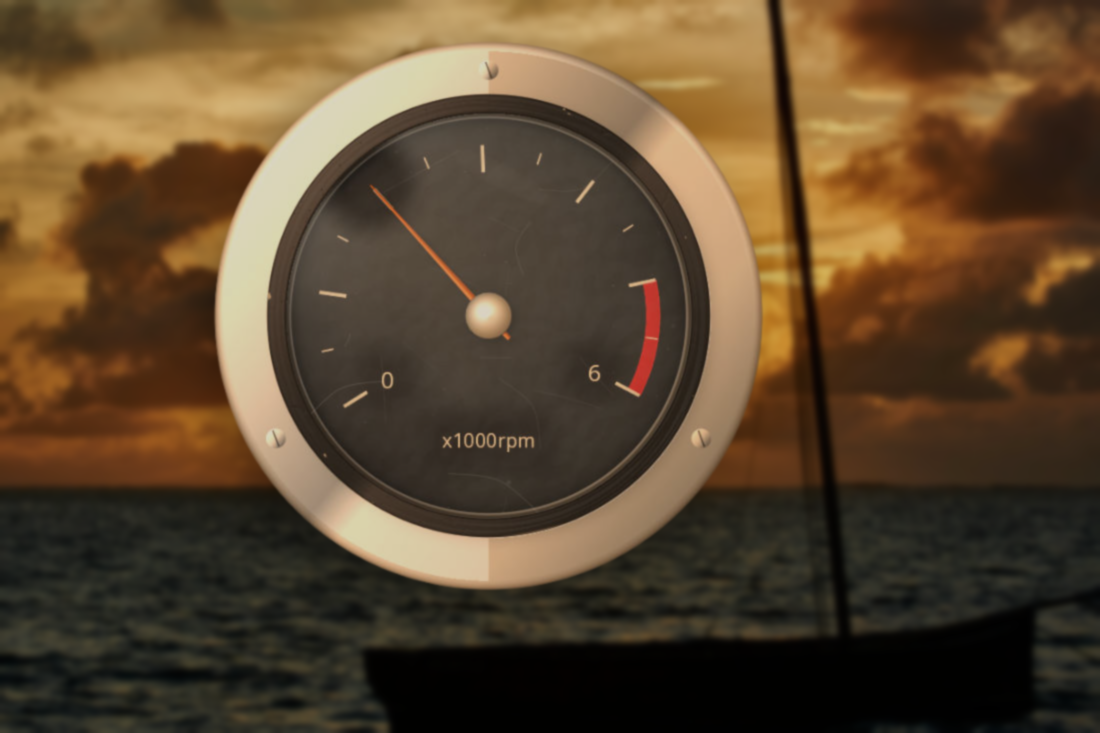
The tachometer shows 2000rpm
